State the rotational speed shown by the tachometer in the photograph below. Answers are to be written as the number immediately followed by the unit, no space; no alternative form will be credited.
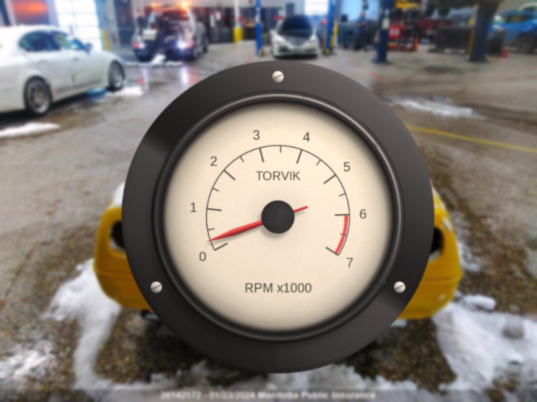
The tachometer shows 250rpm
